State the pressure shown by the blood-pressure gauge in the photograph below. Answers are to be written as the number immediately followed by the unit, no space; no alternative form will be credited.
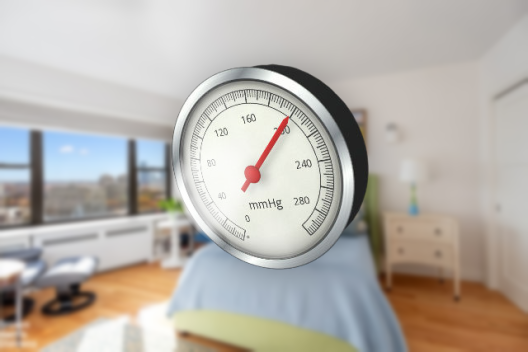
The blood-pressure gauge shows 200mmHg
